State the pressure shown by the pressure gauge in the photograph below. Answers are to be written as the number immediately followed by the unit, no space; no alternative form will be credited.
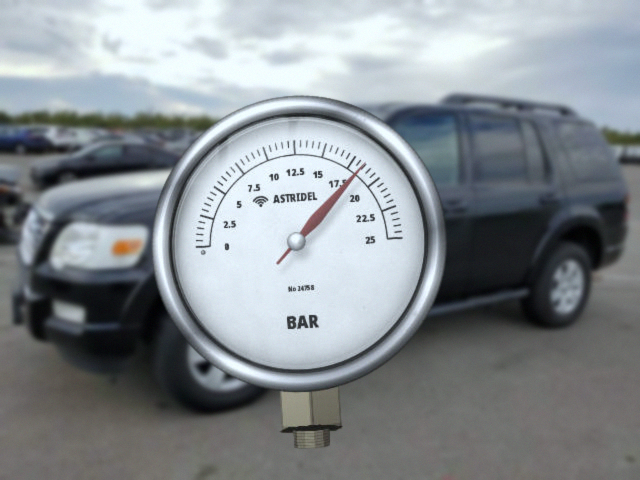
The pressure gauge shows 18.5bar
